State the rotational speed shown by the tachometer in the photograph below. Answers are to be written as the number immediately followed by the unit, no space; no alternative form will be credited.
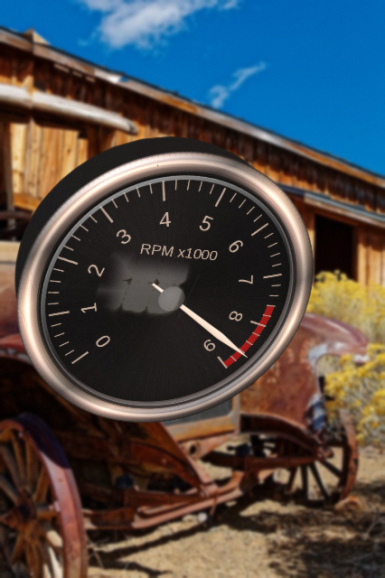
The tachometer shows 8600rpm
